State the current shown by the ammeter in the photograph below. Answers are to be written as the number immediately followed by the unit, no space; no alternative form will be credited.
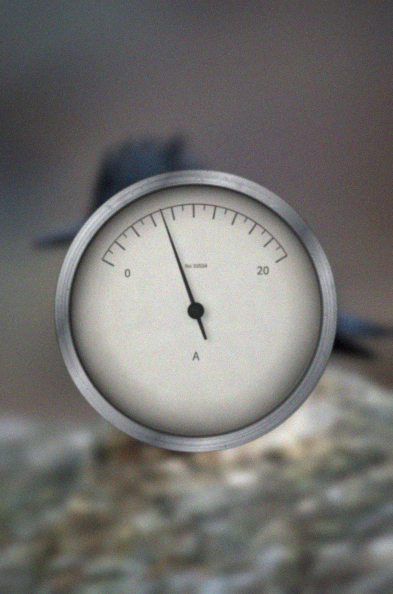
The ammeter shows 7A
